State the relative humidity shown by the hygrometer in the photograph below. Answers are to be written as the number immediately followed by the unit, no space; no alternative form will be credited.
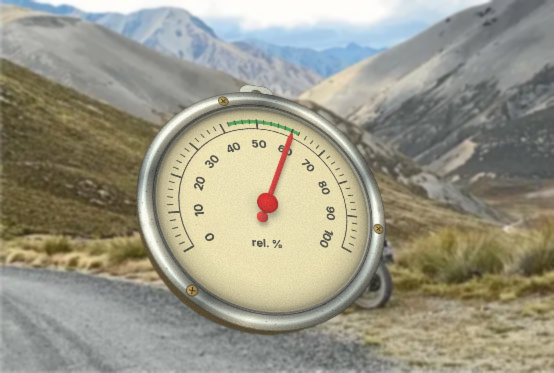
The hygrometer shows 60%
